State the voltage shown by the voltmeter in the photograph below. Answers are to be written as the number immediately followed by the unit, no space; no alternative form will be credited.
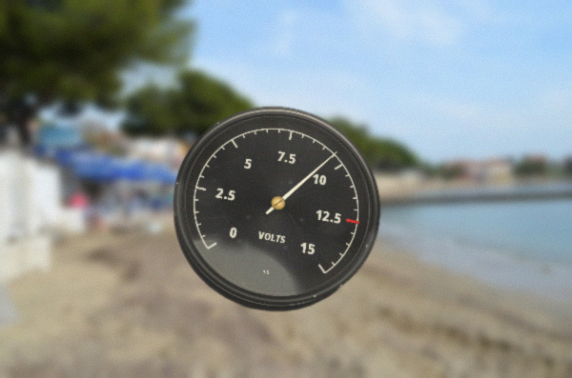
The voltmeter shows 9.5V
